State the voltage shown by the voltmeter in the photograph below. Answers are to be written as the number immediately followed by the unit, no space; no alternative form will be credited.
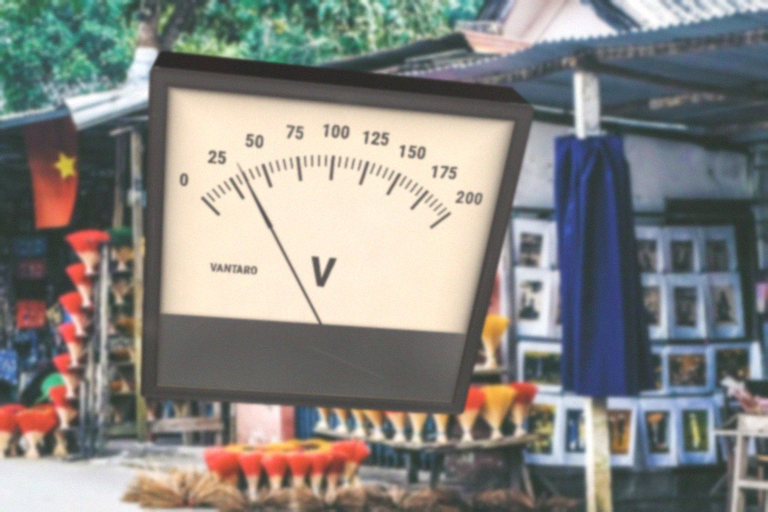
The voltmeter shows 35V
